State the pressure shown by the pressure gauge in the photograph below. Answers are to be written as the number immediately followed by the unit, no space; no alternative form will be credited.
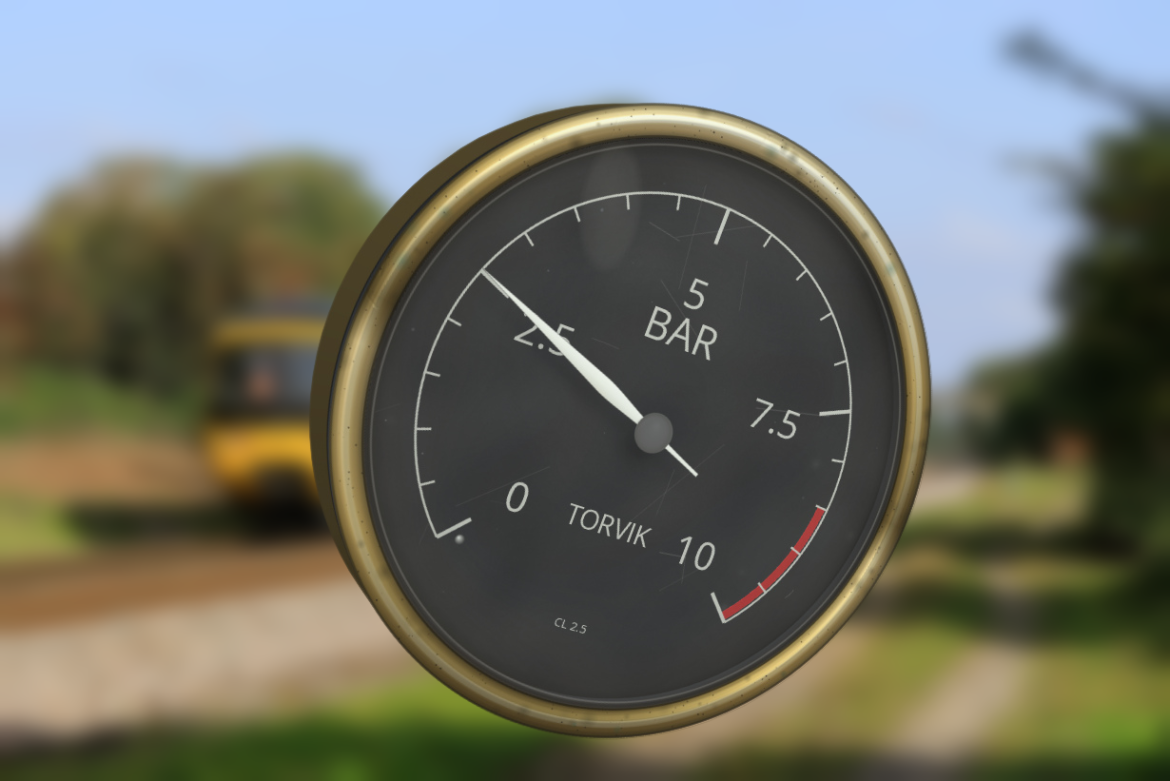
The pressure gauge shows 2.5bar
